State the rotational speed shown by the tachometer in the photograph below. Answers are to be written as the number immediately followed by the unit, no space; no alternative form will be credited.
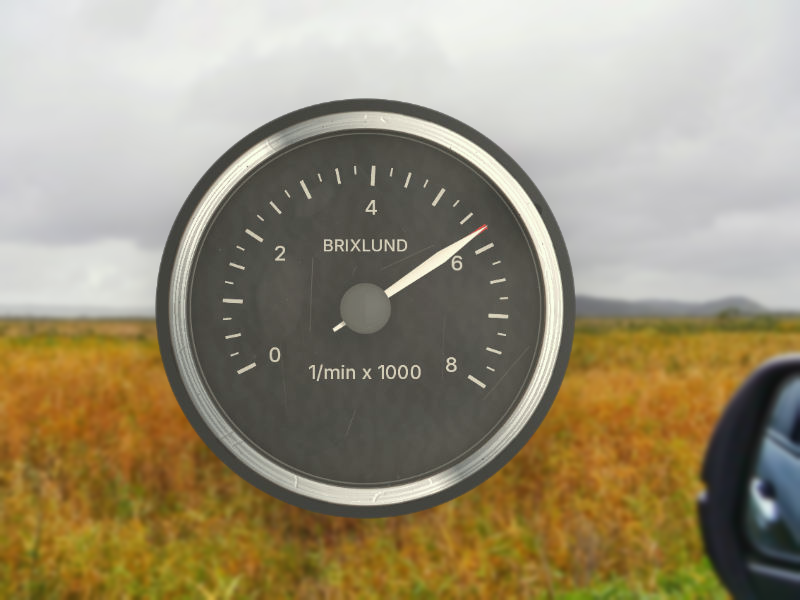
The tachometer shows 5750rpm
